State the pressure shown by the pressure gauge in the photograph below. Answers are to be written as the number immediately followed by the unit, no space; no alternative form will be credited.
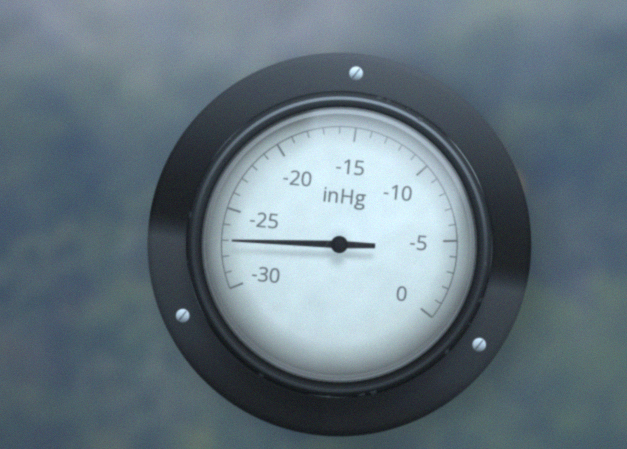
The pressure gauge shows -27inHg
